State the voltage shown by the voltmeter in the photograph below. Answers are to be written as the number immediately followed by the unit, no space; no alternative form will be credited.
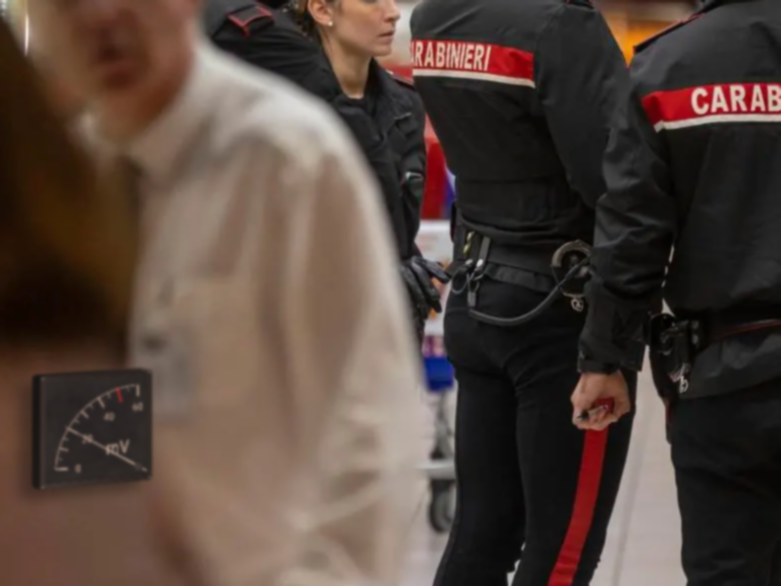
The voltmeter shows 20mV
